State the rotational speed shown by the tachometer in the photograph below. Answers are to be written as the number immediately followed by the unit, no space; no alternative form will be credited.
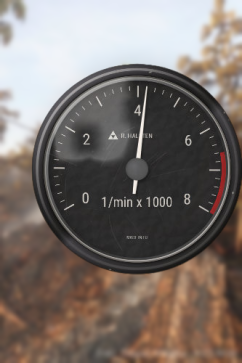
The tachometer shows 4200rpm
